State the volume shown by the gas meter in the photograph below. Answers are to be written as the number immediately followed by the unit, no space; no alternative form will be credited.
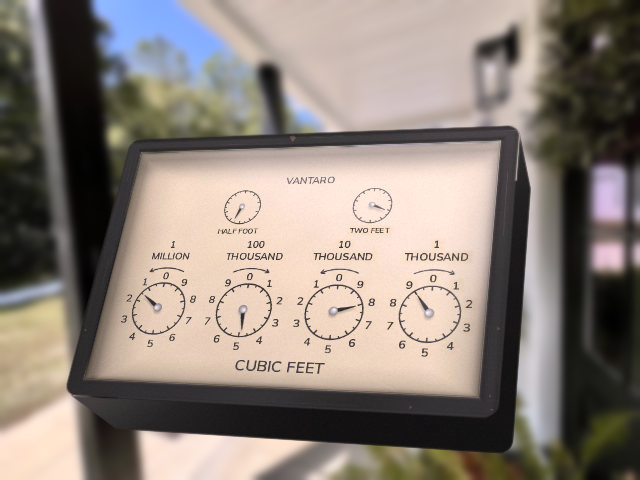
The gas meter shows 147900ft³
